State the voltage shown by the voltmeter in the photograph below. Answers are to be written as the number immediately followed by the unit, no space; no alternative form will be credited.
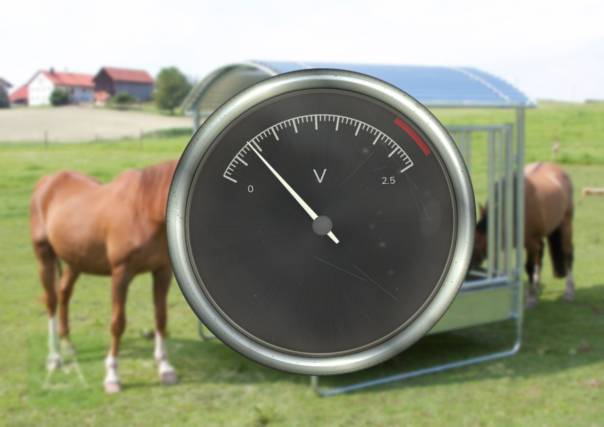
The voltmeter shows 0.45V
